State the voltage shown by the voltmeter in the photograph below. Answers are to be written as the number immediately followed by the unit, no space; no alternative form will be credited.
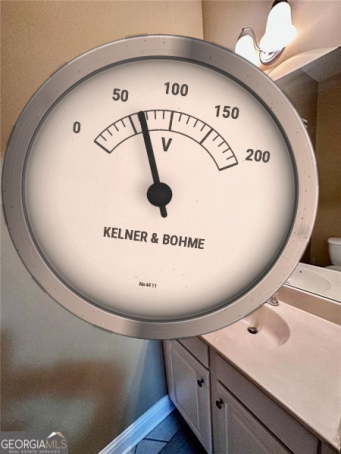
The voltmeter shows 65V
